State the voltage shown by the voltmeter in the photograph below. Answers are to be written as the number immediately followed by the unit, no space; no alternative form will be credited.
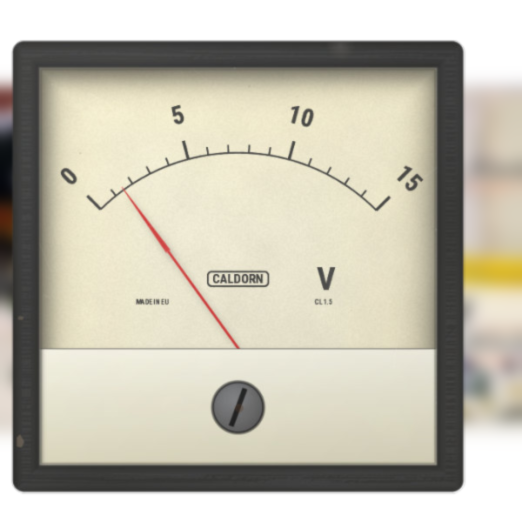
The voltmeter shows 1.5V
